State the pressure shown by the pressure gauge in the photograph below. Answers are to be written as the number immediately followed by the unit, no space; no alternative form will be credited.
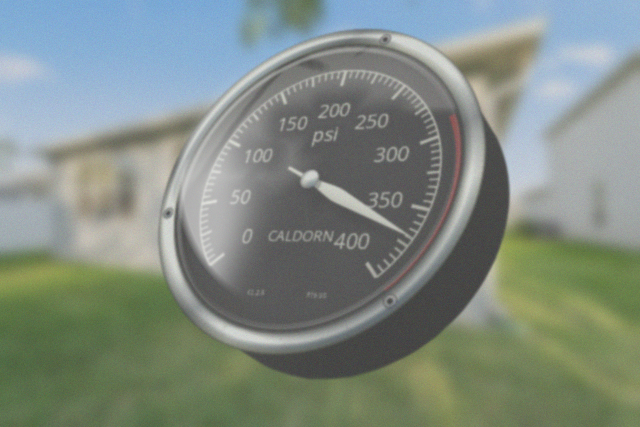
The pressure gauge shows 370psi
